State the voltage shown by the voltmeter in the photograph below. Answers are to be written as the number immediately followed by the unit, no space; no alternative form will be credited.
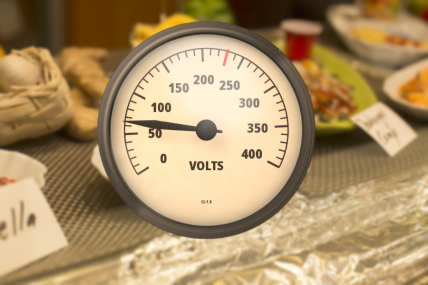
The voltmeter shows 65V
